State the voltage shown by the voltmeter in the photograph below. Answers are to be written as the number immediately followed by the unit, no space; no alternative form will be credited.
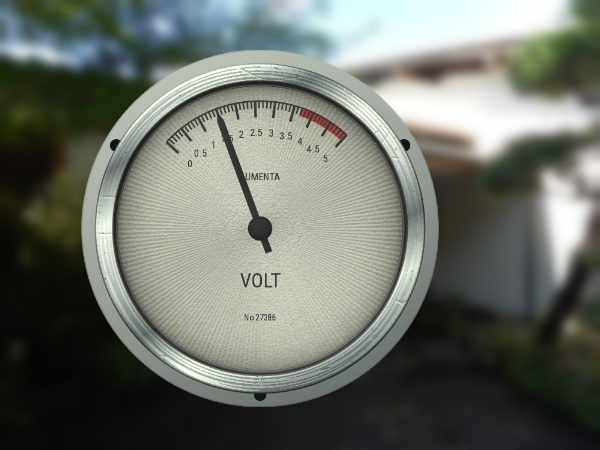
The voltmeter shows 1.5V
